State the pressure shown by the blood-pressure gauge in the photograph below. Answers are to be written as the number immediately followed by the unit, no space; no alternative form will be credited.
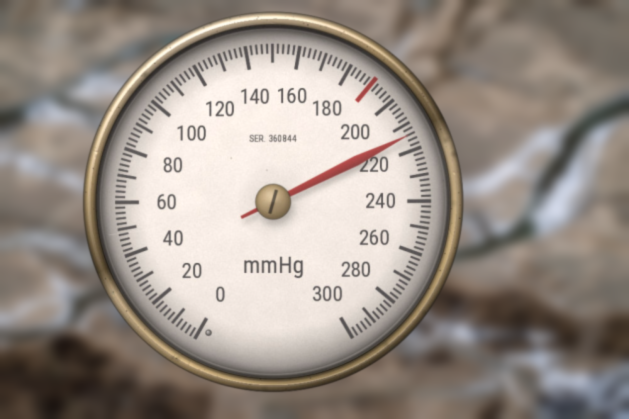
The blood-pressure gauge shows 214mmHg
